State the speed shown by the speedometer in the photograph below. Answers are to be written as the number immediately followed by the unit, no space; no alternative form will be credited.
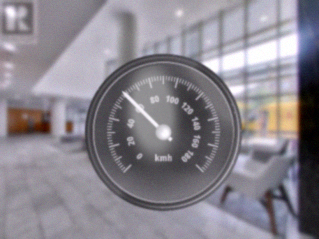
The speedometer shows 60km/h
